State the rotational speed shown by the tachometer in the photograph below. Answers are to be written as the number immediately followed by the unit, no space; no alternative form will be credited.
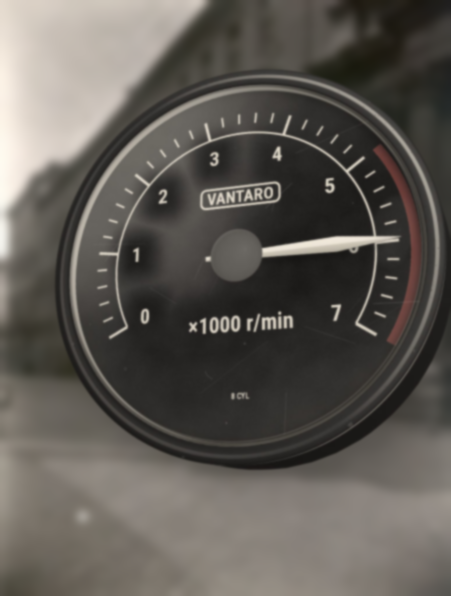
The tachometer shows 6000rpm
